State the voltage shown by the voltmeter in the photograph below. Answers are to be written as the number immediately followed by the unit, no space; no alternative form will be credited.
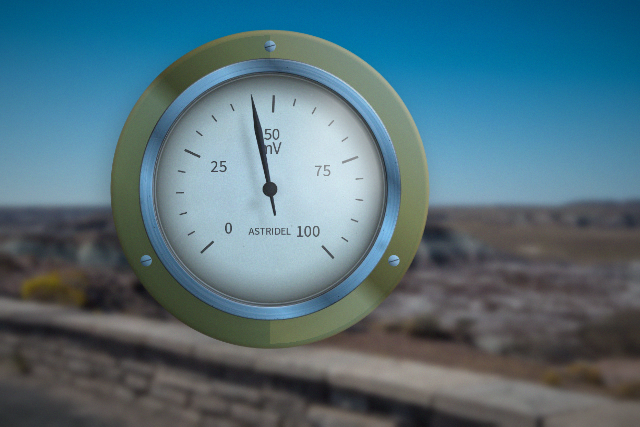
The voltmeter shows 45mV
